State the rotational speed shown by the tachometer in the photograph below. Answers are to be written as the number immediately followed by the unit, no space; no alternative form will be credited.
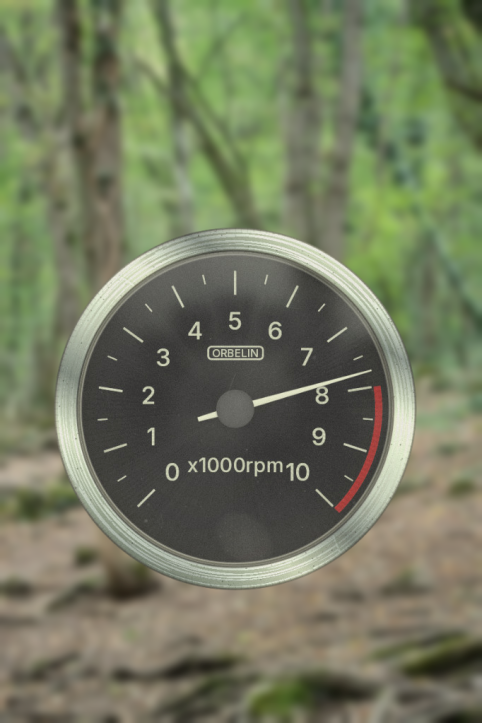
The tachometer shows 7750rpm
